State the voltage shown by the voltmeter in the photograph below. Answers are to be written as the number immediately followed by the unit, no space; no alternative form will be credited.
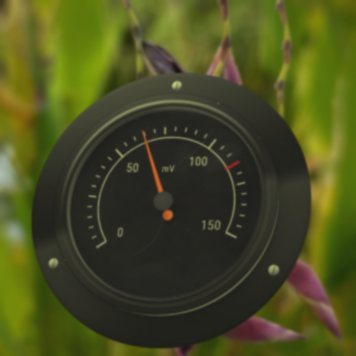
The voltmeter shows 65mV
